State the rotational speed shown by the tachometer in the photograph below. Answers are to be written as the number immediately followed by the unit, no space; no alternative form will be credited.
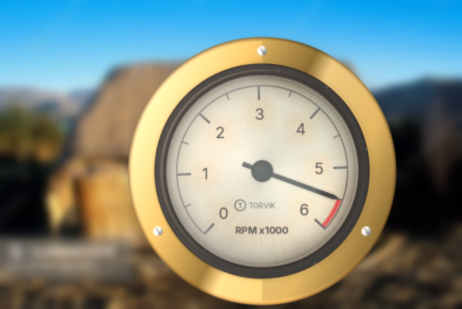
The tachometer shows 5500rpm
